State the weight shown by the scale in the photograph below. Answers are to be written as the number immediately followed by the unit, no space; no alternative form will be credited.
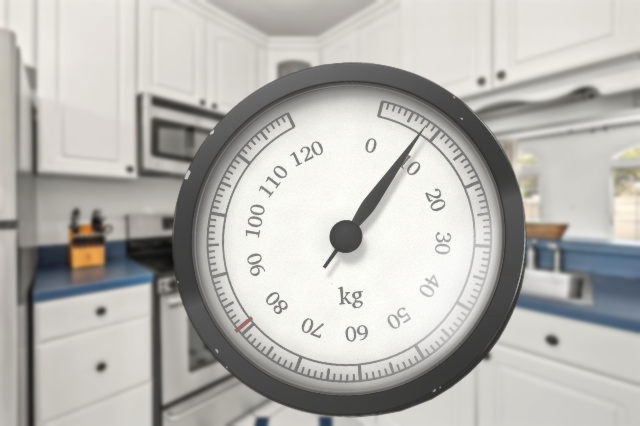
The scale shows 8kg
